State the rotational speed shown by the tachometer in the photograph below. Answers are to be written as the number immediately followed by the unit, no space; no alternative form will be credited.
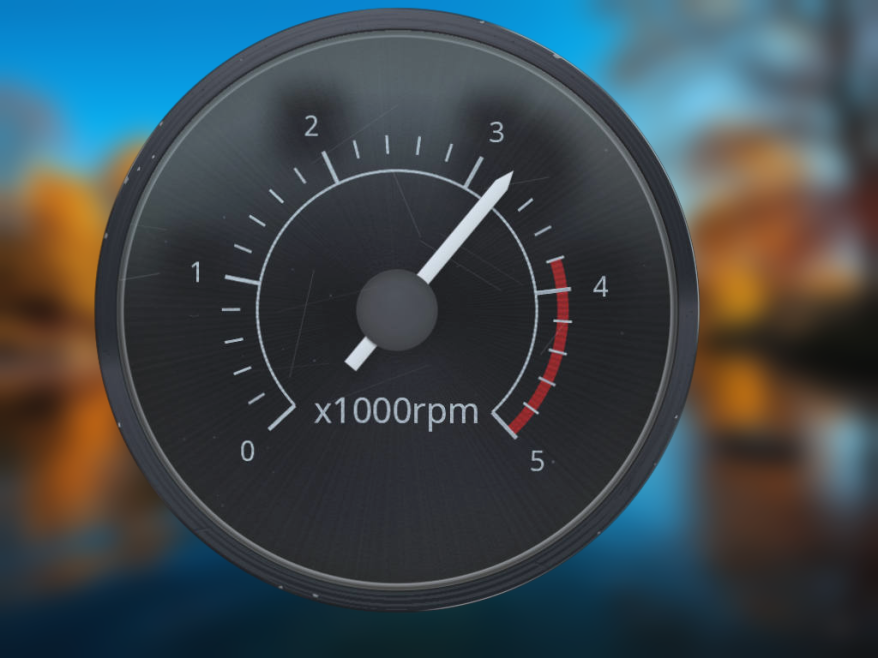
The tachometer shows 3200rpm
